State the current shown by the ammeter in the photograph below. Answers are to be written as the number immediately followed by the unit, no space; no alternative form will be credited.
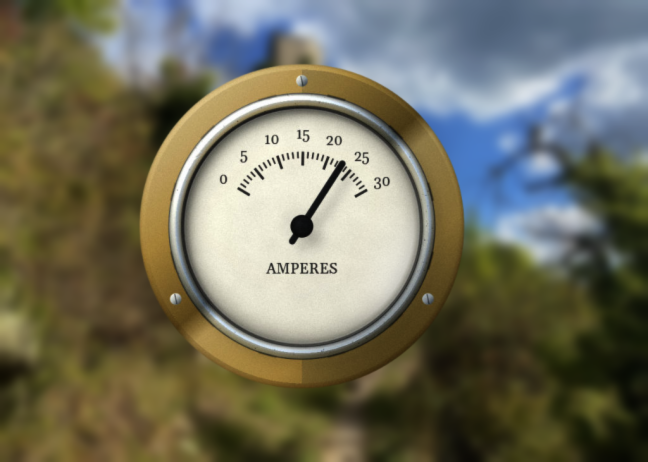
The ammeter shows 23A
